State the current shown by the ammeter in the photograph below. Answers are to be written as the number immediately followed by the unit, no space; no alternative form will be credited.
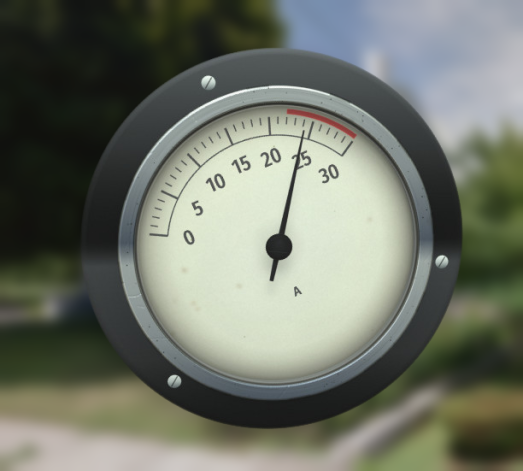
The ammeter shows 24A
